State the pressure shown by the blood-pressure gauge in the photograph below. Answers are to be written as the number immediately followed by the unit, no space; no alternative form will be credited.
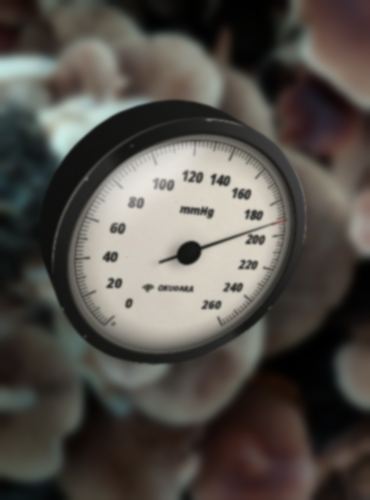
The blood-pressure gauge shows 190mmHg
